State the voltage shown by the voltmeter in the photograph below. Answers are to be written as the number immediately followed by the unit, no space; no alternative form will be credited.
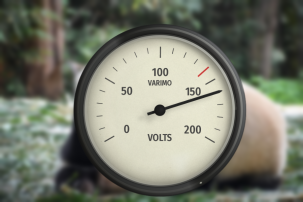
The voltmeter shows 160V
